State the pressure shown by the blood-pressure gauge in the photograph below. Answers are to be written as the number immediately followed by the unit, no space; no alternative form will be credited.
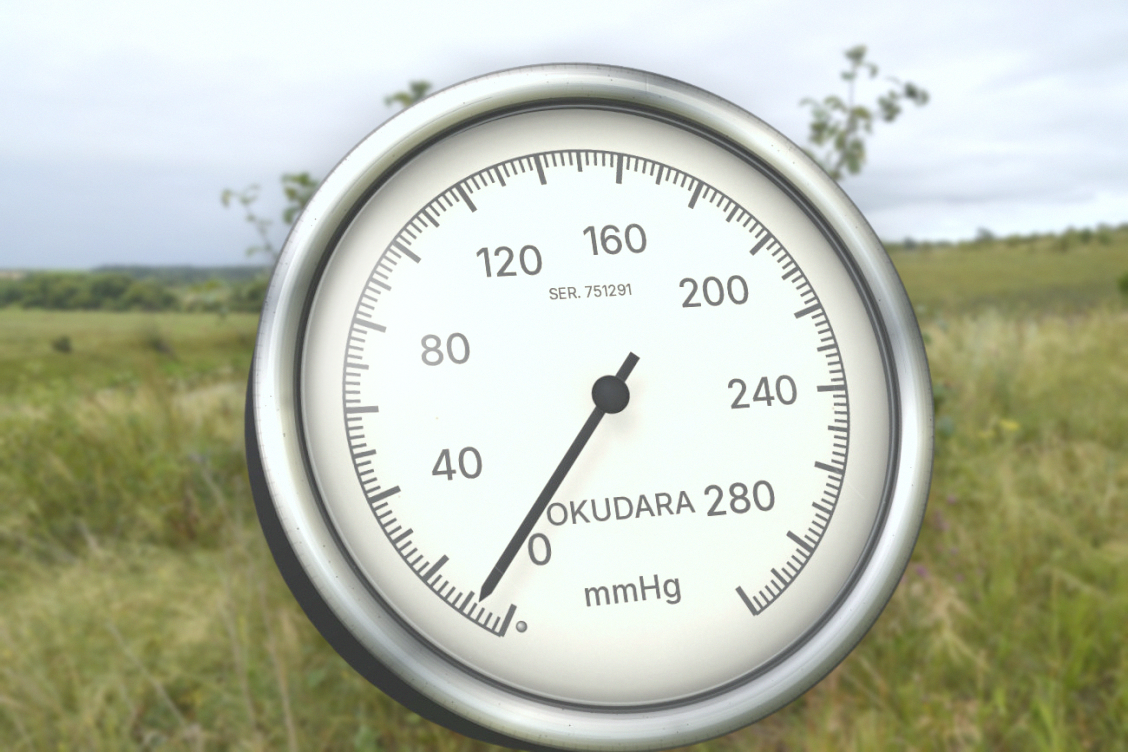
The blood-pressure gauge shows 8mmHg
